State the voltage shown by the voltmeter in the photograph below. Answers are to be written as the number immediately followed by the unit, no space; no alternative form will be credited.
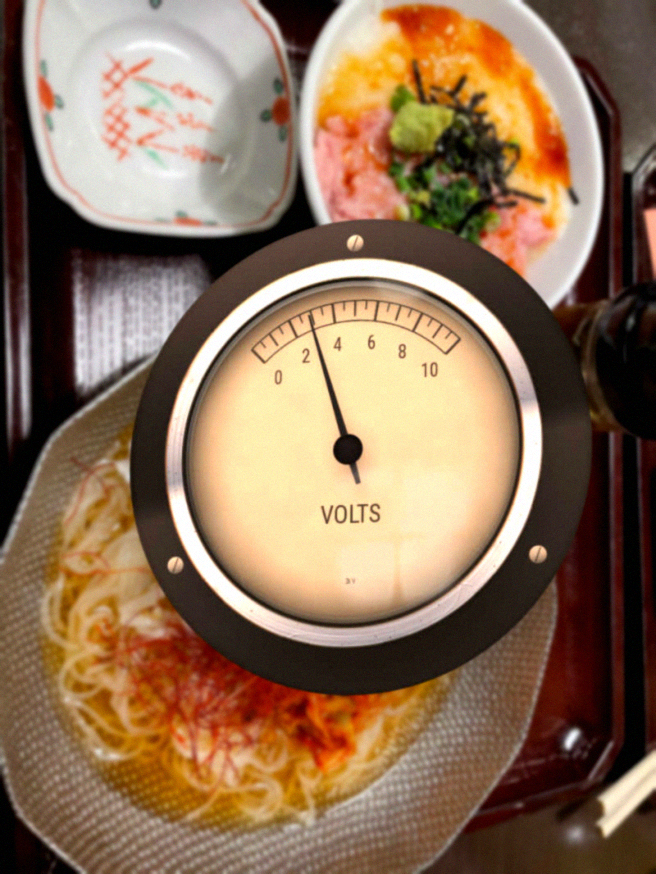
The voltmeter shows 3V
